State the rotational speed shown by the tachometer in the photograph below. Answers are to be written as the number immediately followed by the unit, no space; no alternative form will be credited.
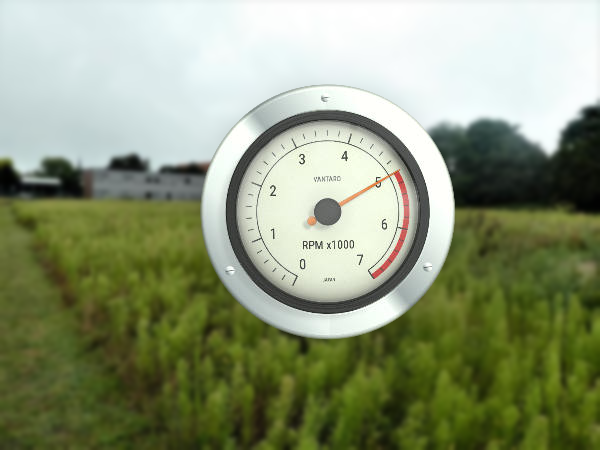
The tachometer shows 5000rpm
